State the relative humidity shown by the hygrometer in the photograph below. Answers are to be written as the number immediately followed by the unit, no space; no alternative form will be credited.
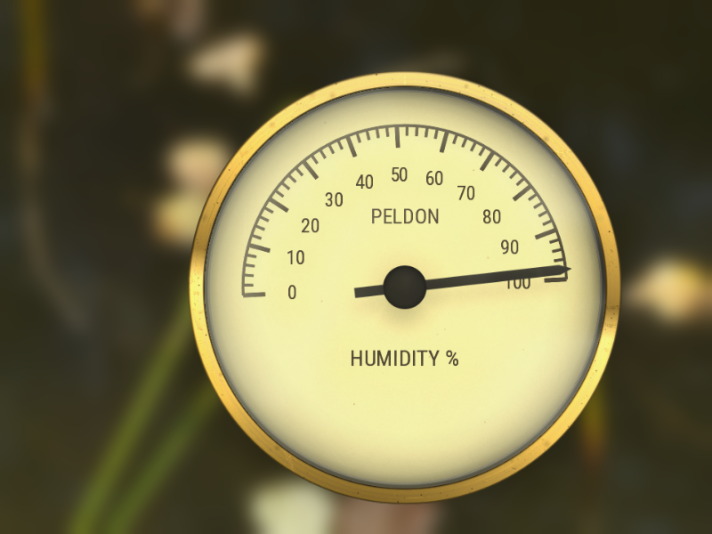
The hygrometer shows 98%
